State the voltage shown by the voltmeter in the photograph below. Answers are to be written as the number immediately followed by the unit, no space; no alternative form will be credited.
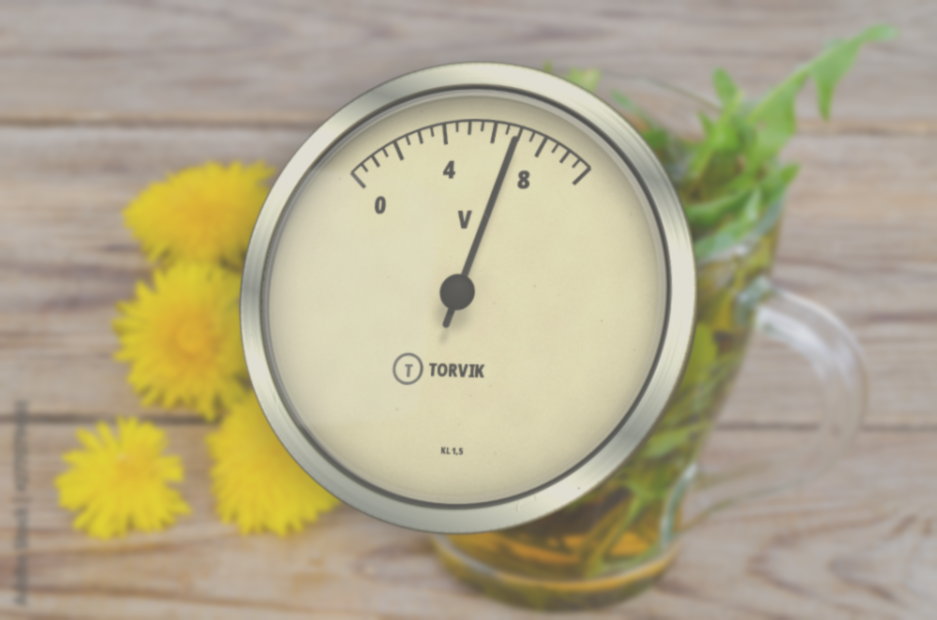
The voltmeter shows 7V
